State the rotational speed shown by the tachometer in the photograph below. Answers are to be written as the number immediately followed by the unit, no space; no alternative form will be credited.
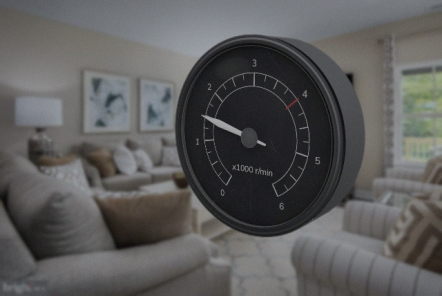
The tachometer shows 1500rpm
